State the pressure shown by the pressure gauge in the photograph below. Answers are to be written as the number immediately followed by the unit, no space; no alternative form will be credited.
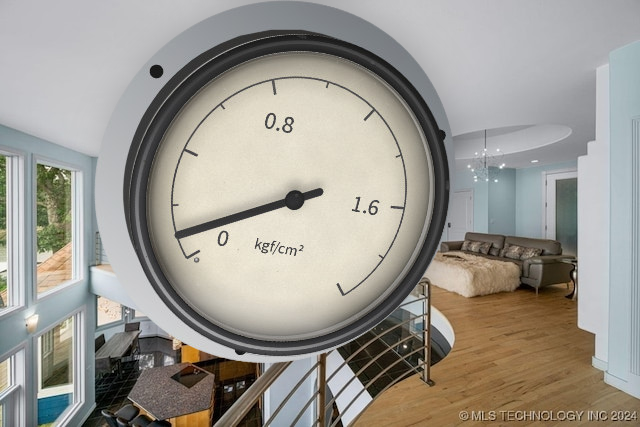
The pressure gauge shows 0.1kg/cm²
